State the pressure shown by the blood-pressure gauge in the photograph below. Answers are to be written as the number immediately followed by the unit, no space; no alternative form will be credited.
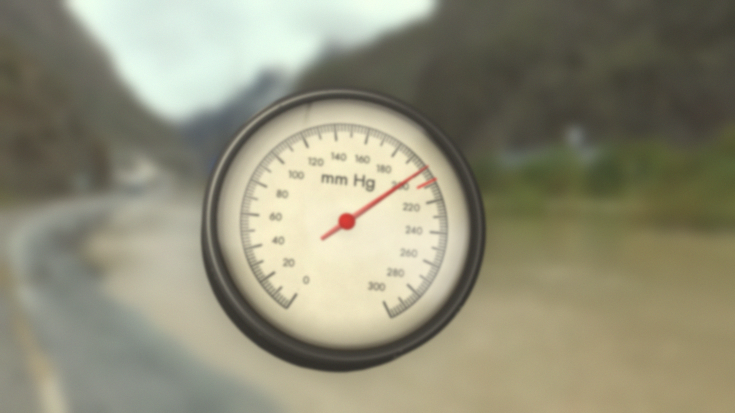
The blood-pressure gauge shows 200mmHg
